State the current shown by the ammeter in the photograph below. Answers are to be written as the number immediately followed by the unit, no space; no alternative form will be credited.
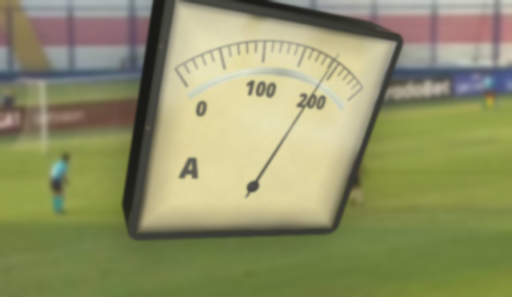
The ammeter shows 190A
